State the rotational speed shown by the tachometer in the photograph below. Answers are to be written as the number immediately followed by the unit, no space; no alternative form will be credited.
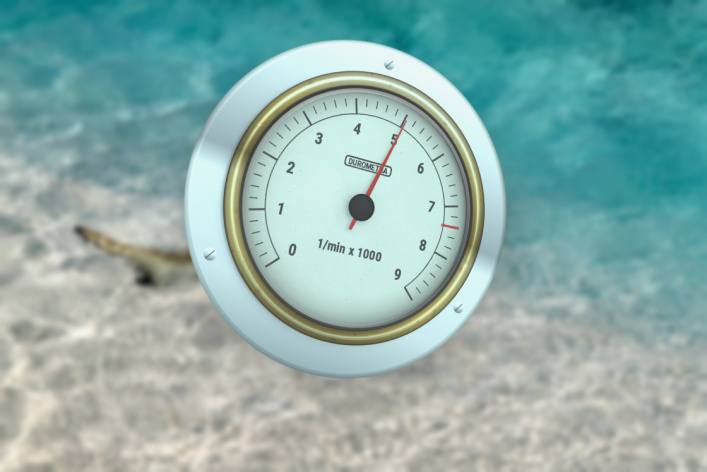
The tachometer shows 5000rpm
